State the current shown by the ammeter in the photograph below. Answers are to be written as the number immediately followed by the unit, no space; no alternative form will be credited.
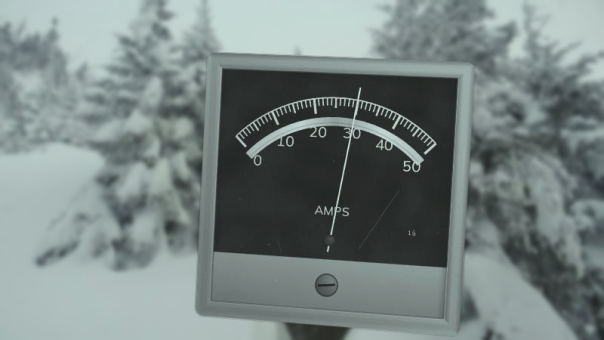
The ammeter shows 30A
